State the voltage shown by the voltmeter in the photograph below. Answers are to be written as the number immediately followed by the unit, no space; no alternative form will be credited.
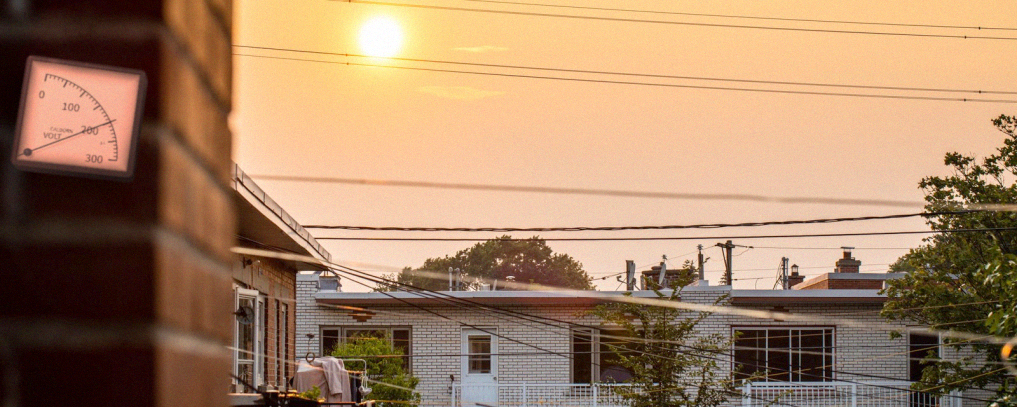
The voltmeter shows 200V
